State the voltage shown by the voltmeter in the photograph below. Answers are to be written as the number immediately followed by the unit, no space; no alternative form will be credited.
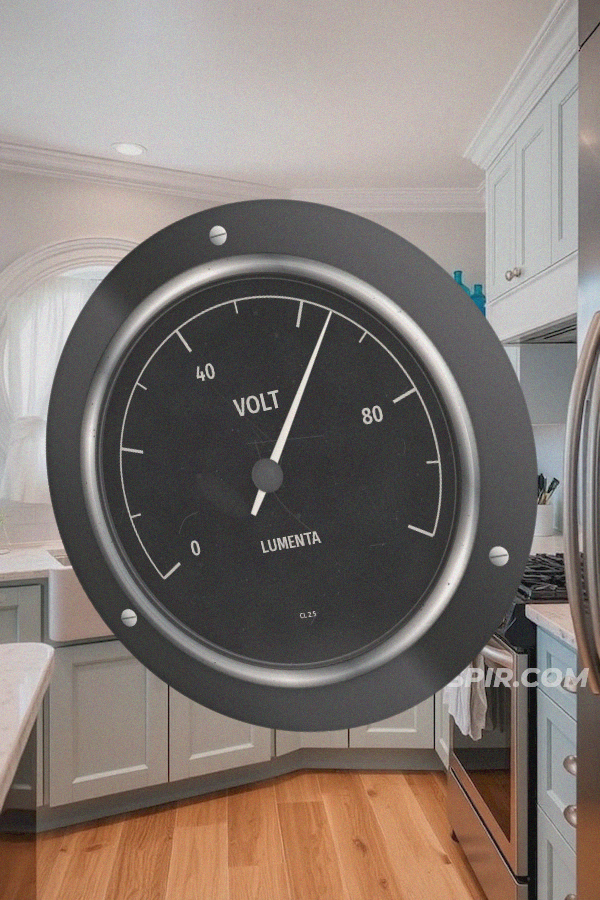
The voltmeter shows 65V
